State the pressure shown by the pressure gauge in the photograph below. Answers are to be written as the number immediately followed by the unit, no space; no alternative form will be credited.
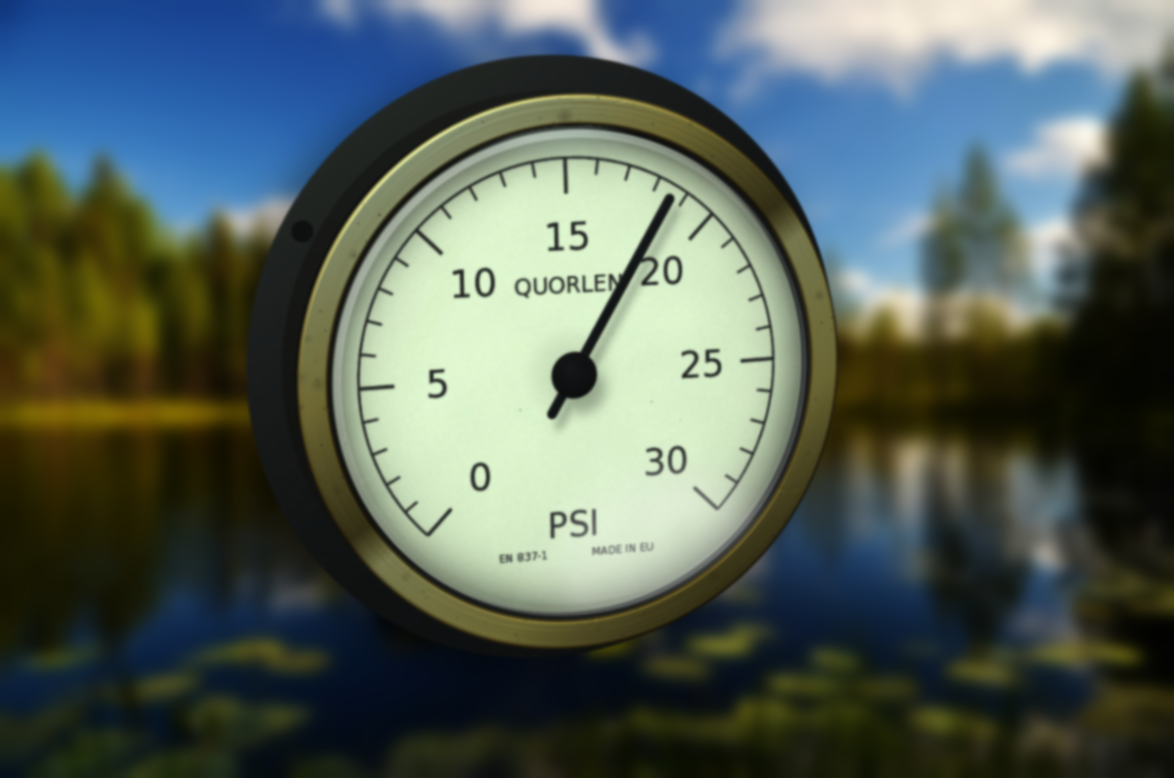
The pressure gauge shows 18.5psi
